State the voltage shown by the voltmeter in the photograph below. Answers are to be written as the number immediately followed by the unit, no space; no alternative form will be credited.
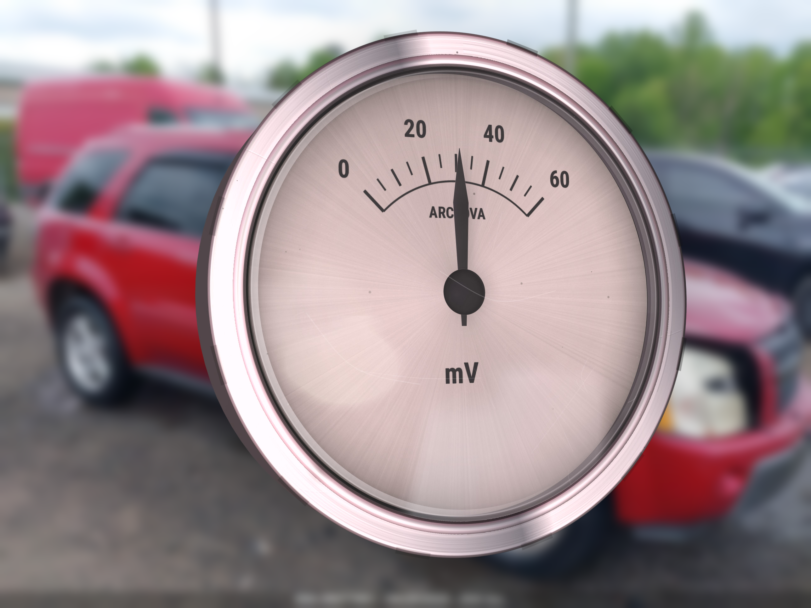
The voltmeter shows 30mV
